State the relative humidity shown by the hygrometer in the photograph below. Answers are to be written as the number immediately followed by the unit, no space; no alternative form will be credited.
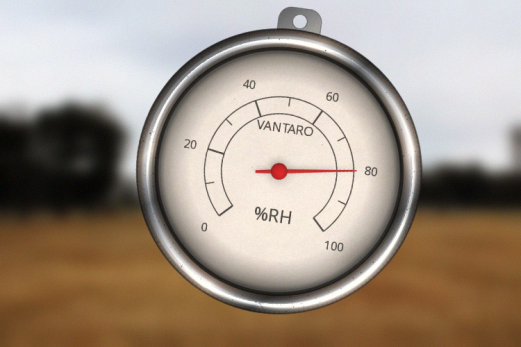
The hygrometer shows 80%
